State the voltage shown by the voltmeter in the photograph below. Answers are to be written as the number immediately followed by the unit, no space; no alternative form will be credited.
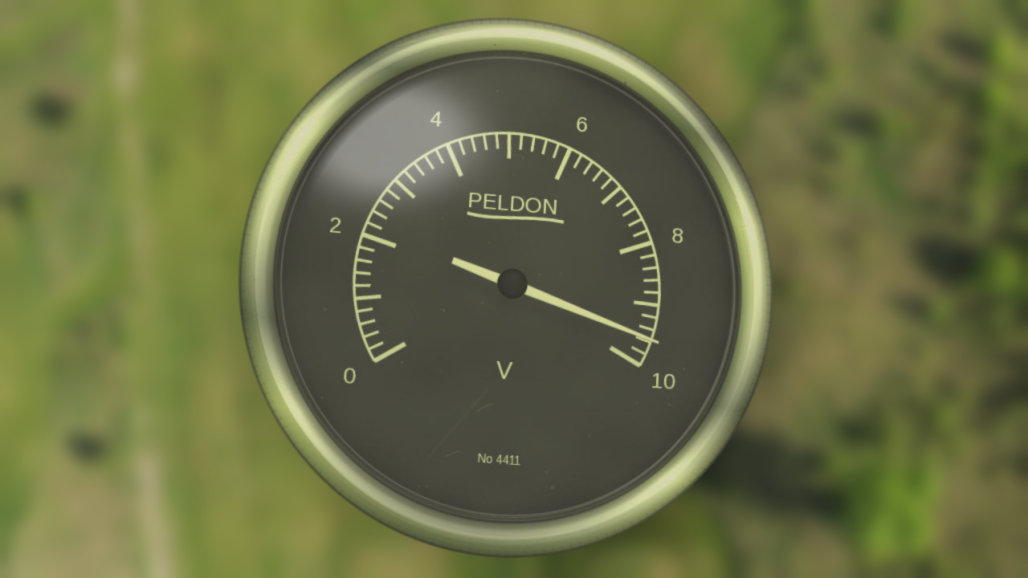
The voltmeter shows 9.6V
